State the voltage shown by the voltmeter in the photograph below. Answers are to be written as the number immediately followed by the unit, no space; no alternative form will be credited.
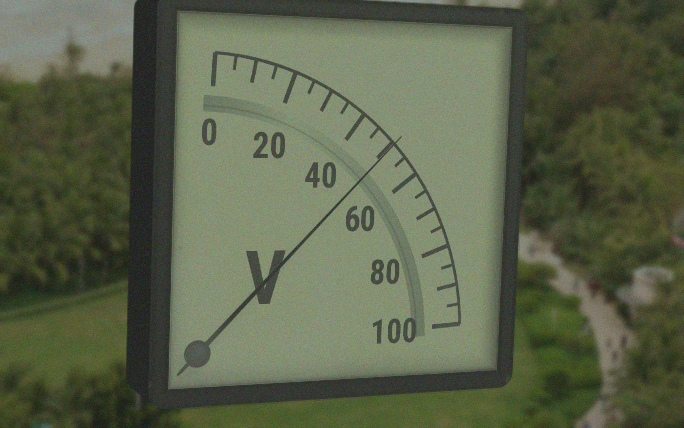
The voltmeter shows 50V
